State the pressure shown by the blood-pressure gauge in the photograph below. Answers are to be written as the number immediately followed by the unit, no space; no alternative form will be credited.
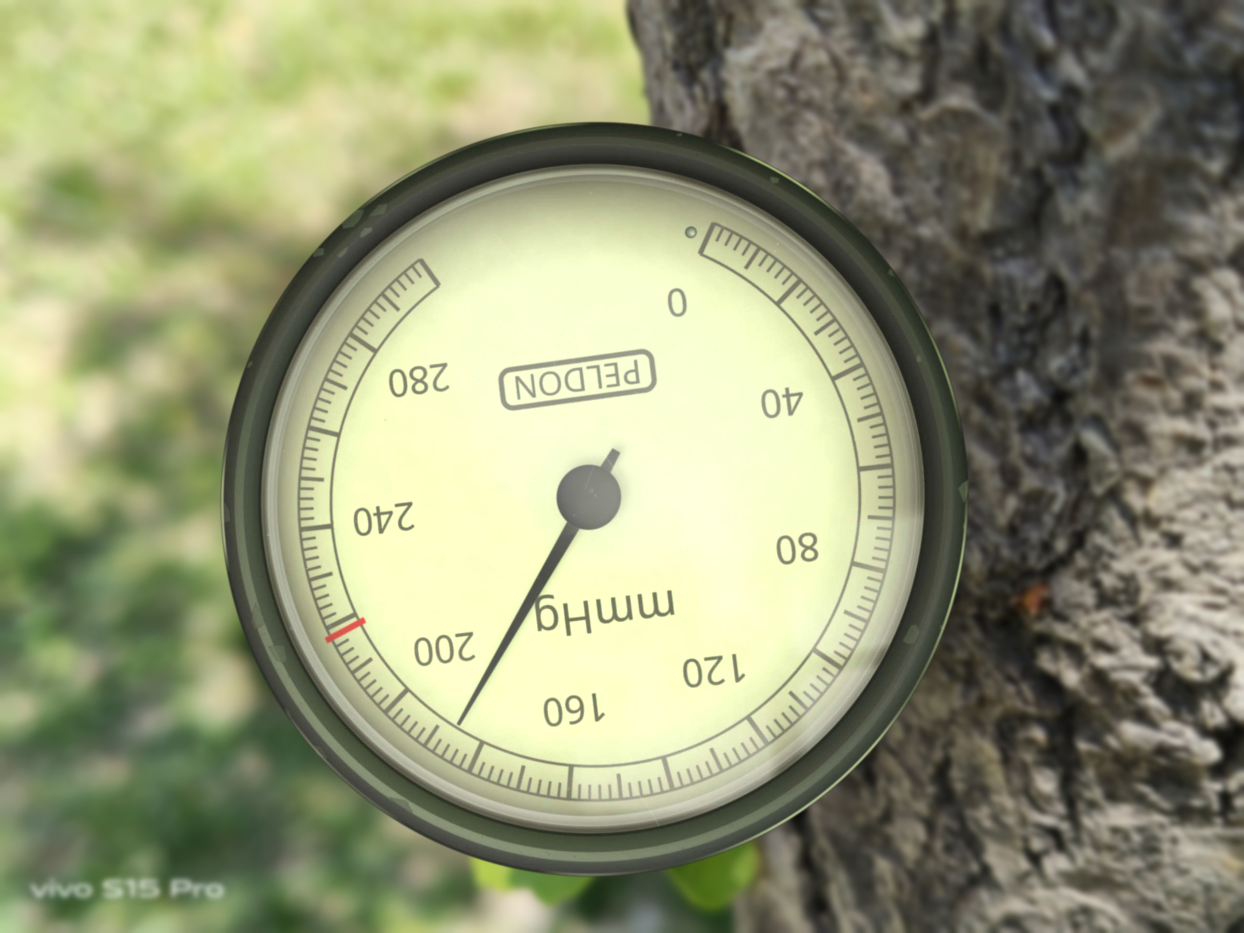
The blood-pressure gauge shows 186mmHg
